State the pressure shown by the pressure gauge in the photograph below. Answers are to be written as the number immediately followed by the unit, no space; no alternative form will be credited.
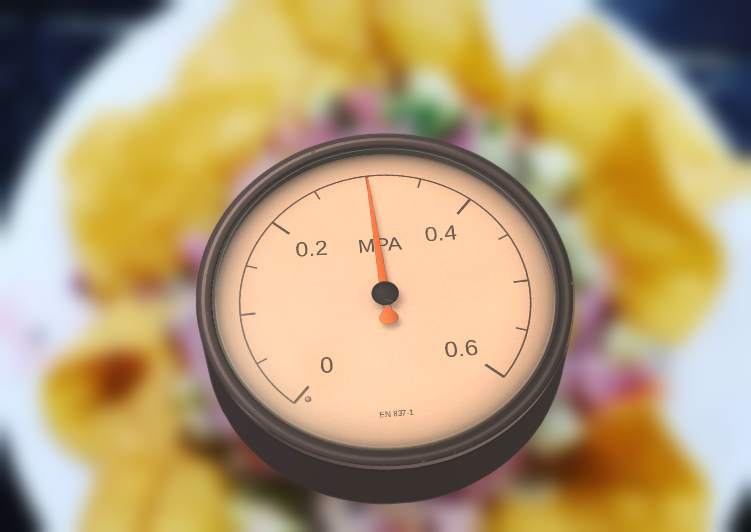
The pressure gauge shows 0.3MPa
